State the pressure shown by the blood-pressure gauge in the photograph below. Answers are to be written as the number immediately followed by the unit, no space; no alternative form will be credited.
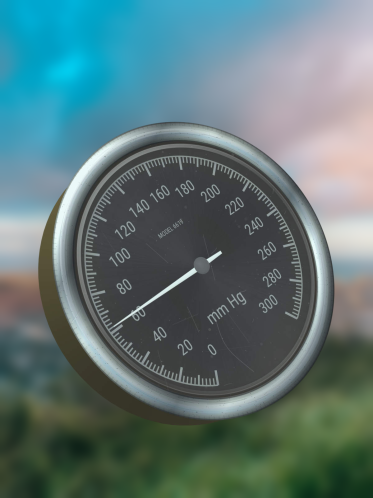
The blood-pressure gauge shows 62mmHg
